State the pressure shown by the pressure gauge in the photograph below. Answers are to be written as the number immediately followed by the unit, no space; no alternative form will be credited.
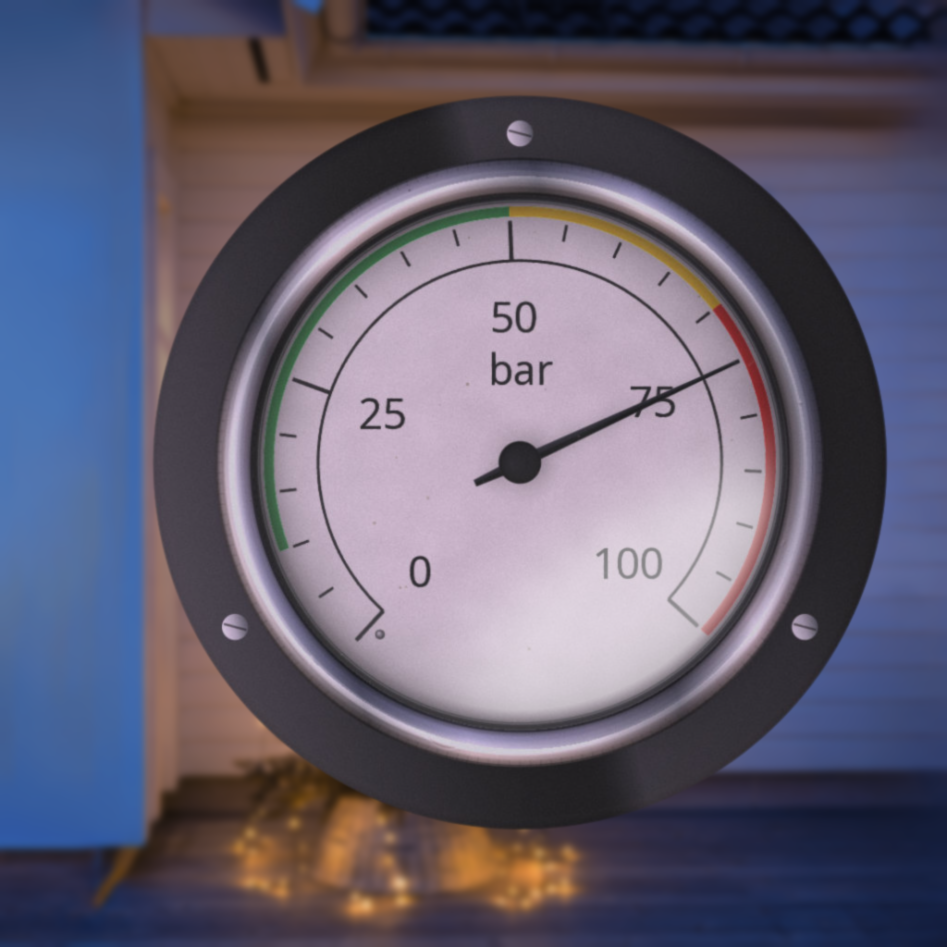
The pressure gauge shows 75bar
